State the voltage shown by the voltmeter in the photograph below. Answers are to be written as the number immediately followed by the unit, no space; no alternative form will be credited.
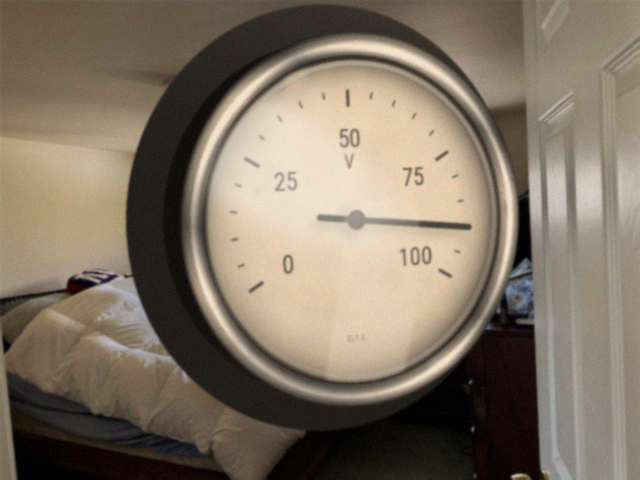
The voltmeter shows 90V
